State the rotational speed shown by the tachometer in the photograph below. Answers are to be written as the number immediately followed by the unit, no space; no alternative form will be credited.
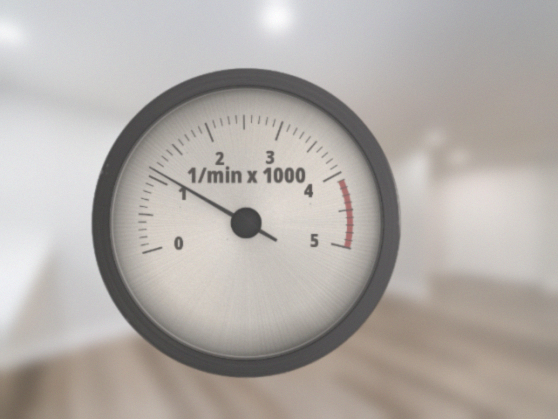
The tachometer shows 1100rpm
